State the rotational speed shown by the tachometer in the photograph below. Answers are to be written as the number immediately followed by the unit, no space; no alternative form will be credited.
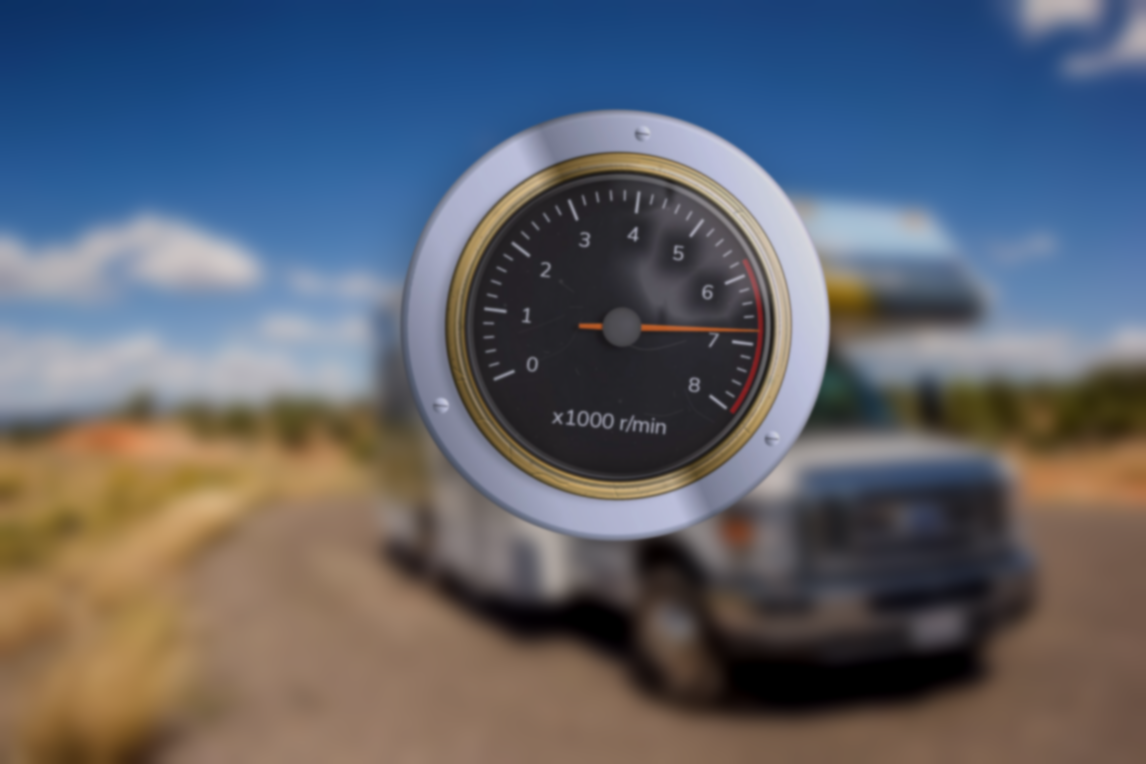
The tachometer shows 6800rpm
